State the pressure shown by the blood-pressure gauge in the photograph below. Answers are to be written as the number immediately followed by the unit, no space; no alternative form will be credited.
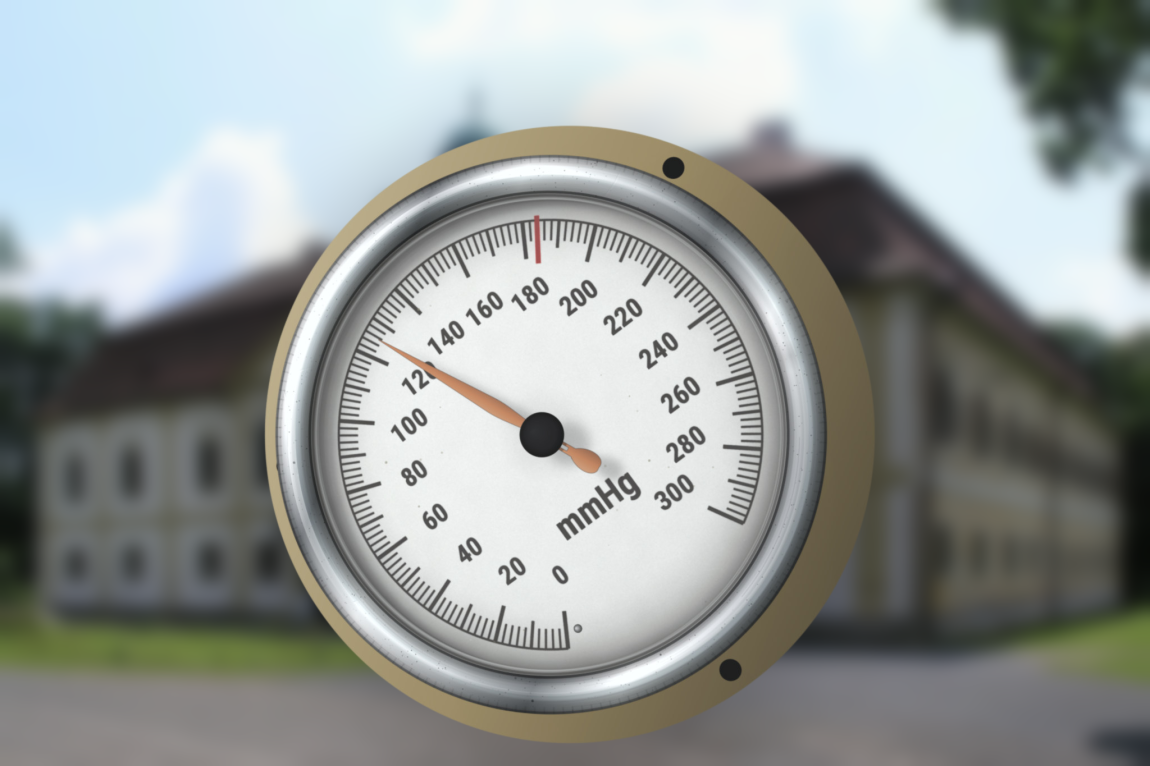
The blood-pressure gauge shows 126mmHg
